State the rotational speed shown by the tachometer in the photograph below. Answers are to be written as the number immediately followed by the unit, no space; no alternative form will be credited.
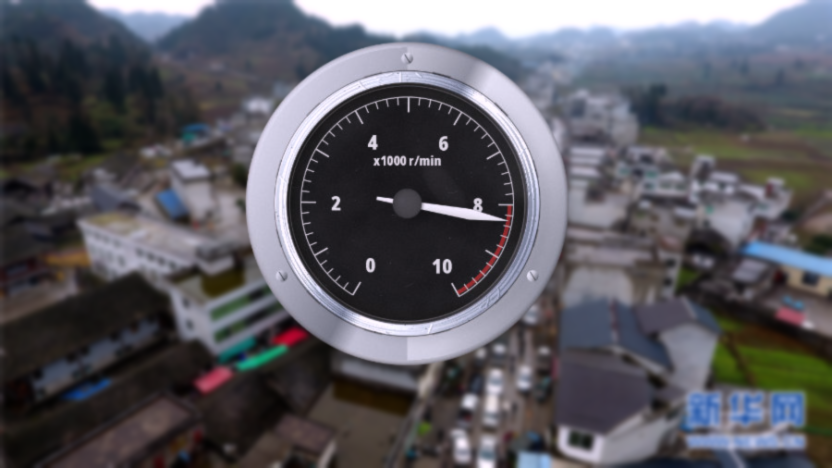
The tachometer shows 8300rpm
